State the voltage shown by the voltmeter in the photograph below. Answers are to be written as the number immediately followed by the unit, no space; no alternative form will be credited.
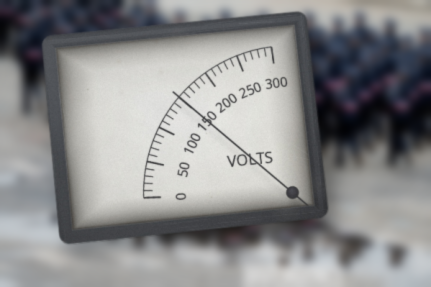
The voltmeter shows 150V
